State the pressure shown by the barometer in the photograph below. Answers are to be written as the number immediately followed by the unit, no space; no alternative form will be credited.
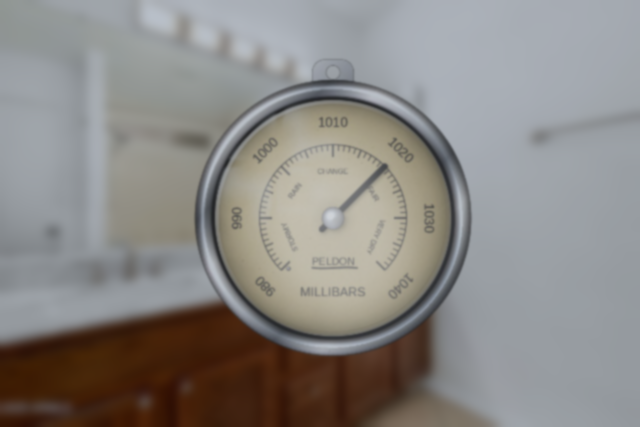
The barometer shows 1020mbar
